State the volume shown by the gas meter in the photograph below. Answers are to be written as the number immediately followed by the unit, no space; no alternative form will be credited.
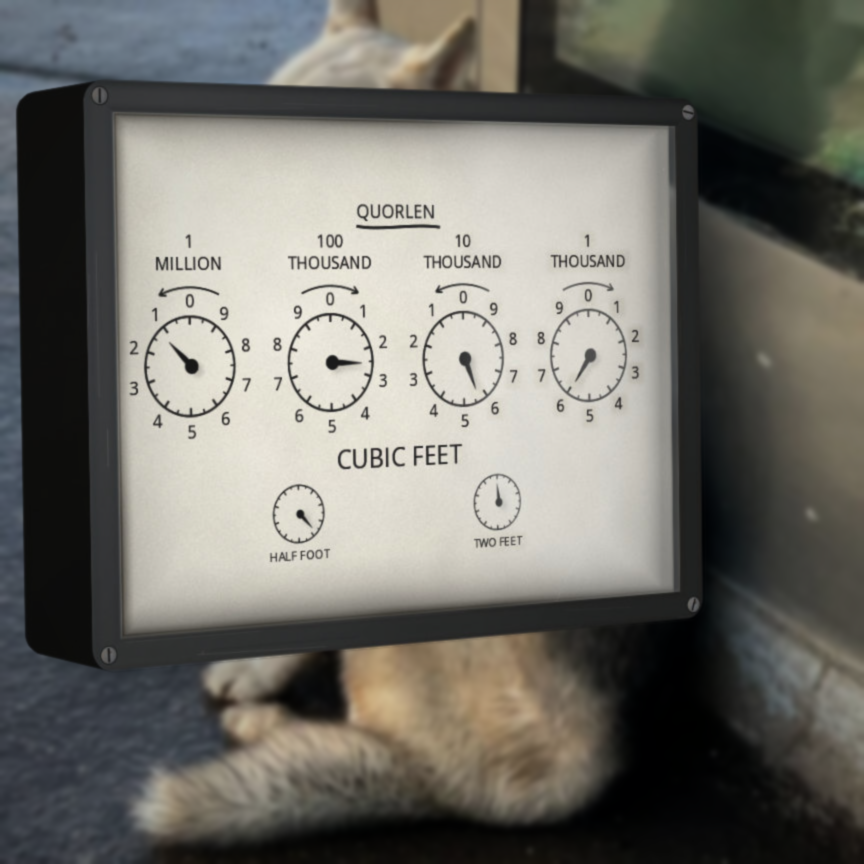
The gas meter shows 125600ft³
